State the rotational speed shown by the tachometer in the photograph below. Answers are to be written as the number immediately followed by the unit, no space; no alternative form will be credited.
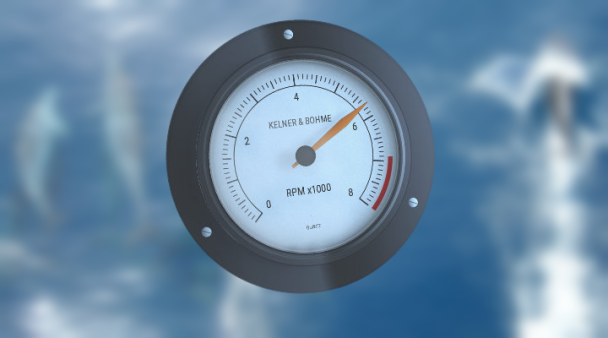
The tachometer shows 5700rpm
